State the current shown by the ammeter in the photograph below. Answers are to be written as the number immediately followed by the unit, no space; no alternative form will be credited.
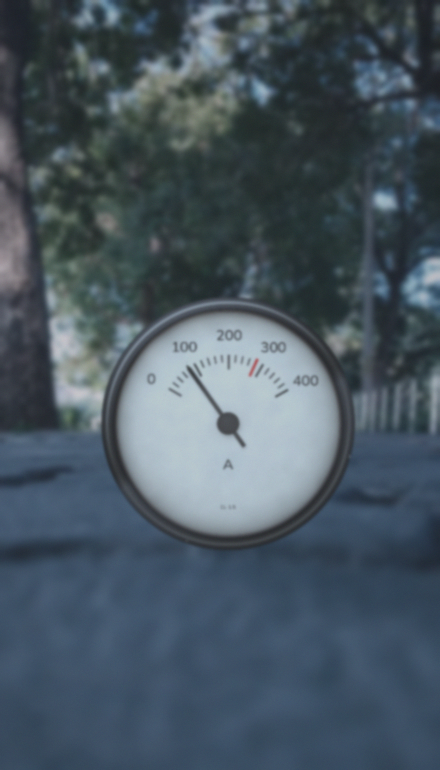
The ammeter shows 80A
